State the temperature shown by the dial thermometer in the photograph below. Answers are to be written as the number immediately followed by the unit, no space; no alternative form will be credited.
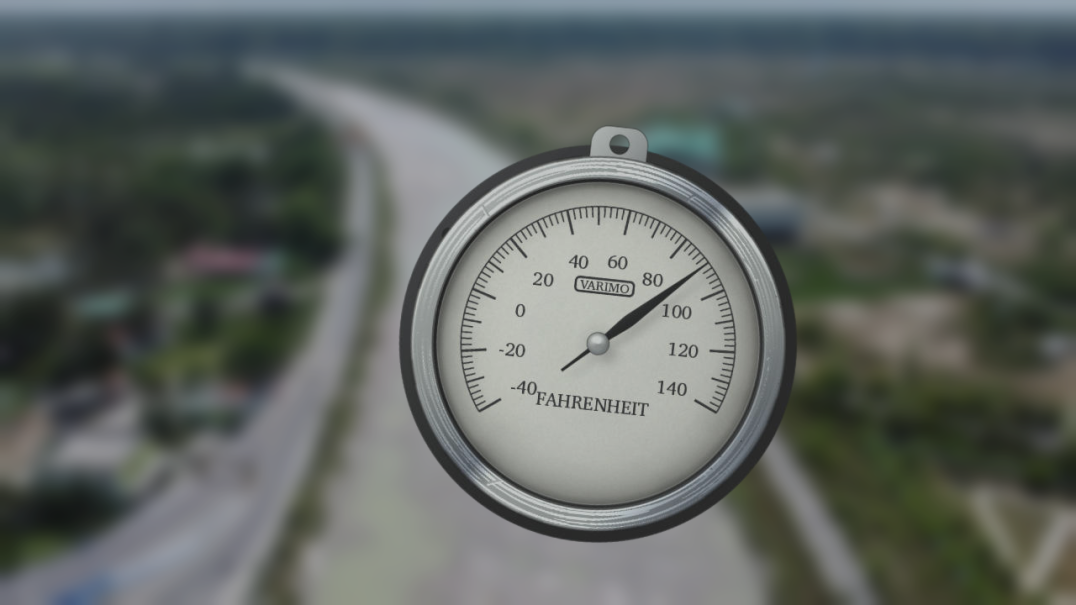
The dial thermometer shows 90°F
